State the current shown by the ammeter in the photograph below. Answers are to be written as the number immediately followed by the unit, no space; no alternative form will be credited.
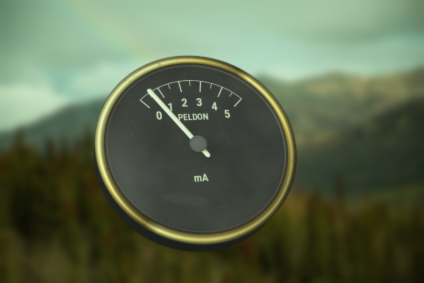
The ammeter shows 0.5mA
